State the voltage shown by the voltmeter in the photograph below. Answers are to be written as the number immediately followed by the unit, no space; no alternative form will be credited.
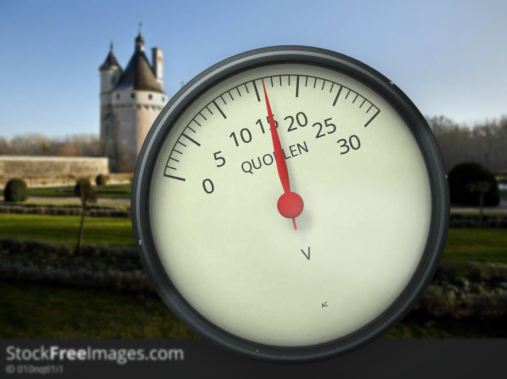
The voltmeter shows 16V
